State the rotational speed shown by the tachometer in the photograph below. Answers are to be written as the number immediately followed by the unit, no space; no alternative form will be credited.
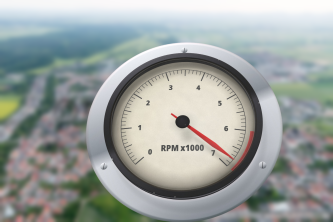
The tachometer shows 6800rpm
